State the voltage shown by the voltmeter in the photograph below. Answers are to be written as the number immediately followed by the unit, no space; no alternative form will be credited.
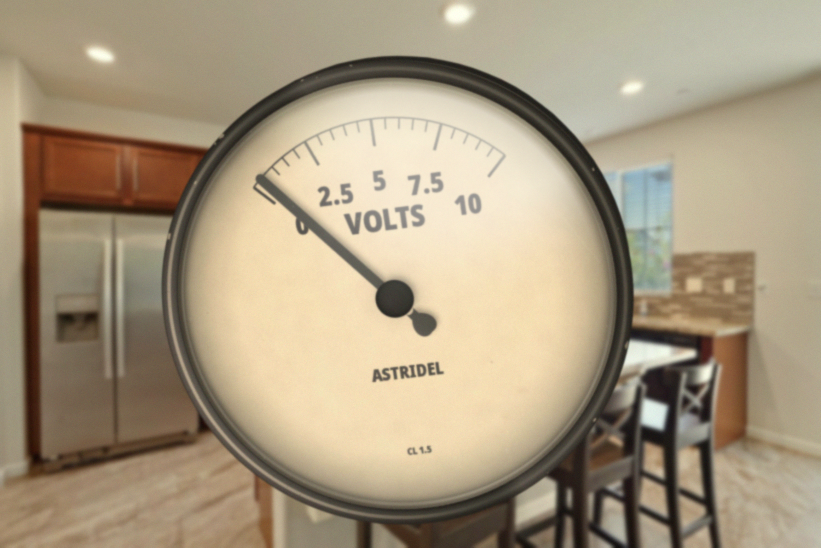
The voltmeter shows 0.5V
